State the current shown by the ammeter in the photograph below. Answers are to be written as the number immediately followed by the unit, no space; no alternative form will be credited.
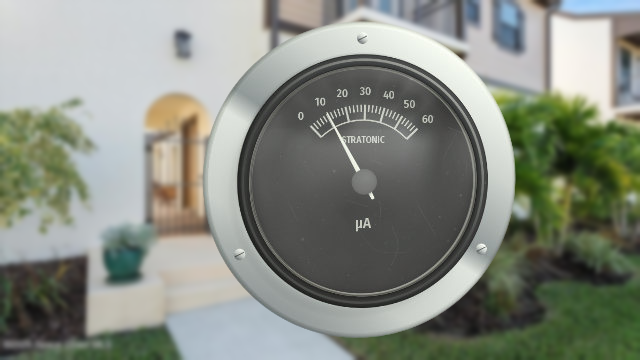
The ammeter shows 10µA
